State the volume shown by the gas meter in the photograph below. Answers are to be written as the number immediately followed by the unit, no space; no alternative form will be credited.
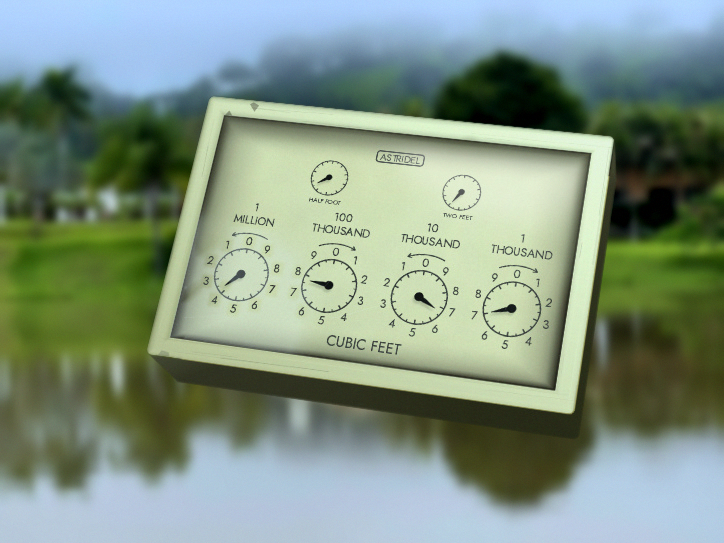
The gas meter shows 376700ft³
